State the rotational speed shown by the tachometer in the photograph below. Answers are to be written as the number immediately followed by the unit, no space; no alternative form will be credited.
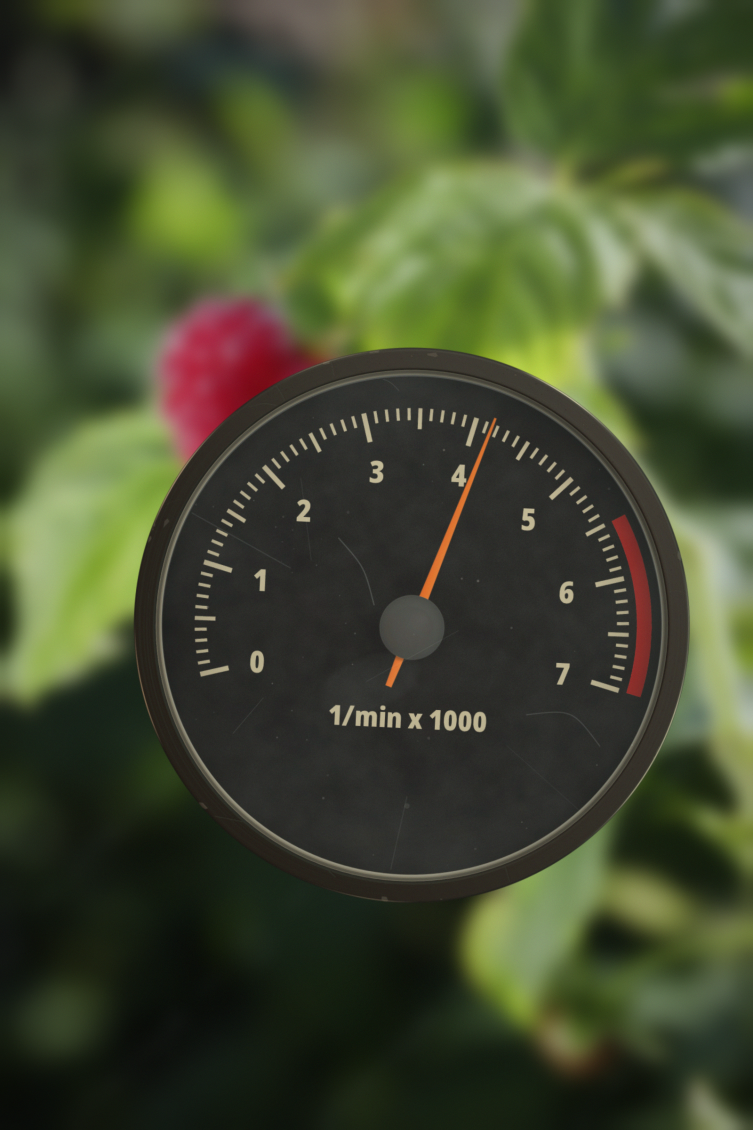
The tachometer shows 4150rpm
